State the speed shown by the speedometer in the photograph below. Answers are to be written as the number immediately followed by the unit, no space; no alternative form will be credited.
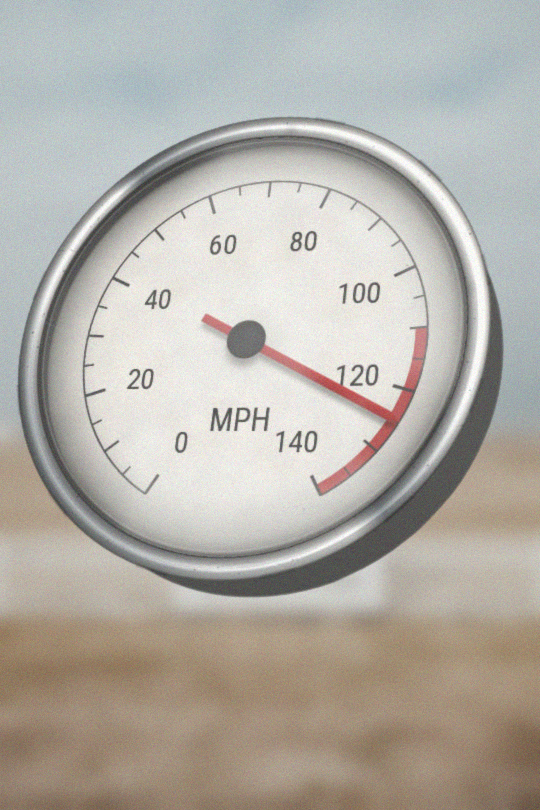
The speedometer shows 125mph
